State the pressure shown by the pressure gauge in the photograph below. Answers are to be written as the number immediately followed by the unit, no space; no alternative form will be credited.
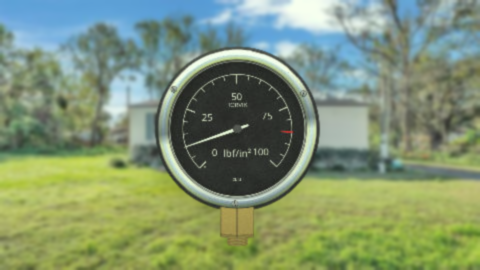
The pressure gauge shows 10psi
